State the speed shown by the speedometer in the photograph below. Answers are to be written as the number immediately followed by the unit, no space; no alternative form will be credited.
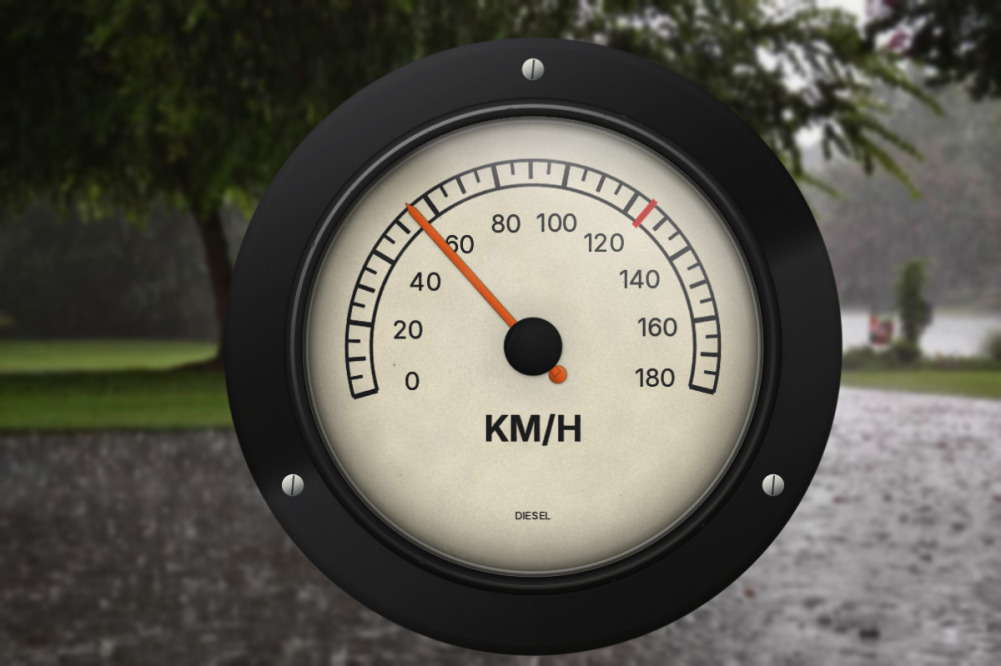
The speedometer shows 55km/h
